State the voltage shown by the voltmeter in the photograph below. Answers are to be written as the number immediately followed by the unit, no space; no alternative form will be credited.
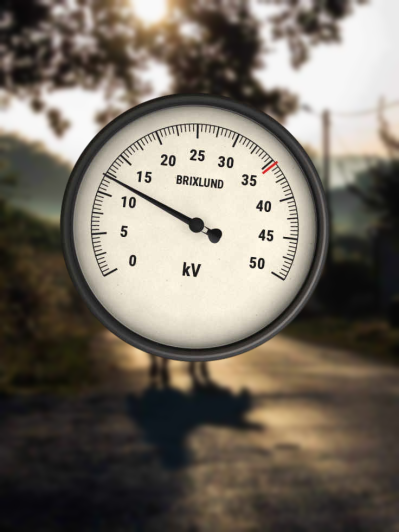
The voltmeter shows 12kV
